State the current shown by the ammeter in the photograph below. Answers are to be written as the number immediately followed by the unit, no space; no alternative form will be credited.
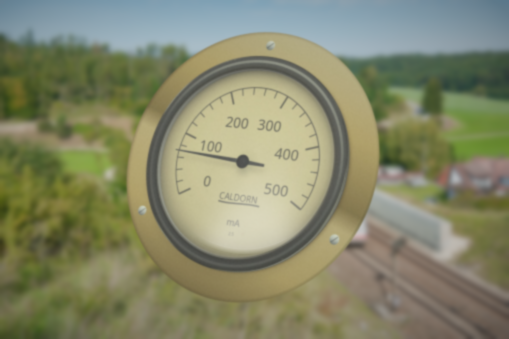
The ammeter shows 70mA
